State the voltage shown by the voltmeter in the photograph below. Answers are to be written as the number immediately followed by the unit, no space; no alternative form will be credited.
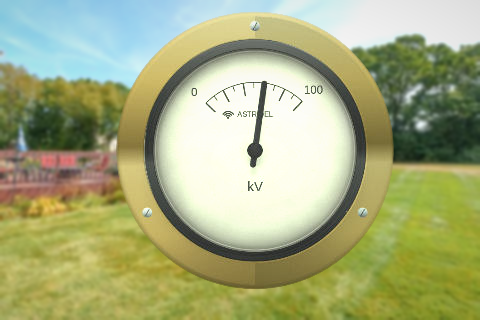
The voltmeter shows 60kV
